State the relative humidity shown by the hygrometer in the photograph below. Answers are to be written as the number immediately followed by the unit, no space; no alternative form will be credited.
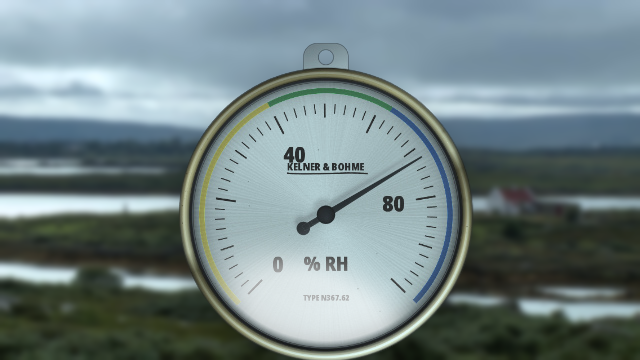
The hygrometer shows 72%
